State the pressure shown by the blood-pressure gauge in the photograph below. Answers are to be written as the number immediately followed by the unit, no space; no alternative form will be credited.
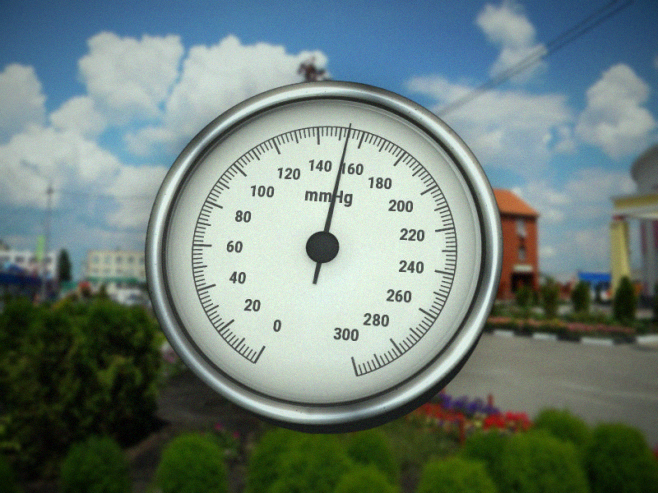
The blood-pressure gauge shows 154mmHg
